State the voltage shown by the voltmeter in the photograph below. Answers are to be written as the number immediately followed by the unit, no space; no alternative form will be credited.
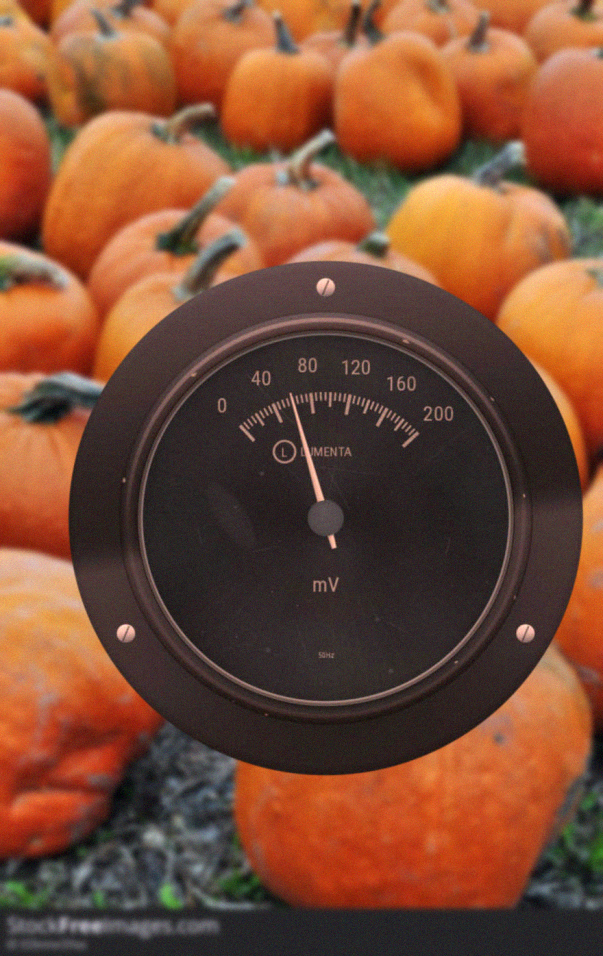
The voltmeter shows 60mV
